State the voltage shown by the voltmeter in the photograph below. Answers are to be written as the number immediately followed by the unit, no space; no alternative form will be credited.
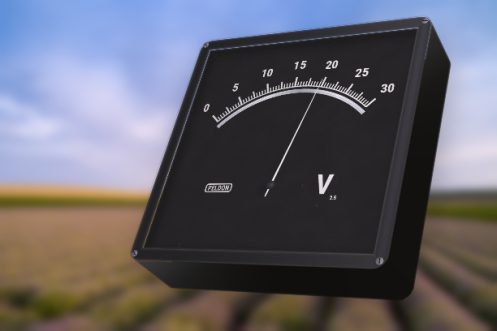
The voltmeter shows 20V
